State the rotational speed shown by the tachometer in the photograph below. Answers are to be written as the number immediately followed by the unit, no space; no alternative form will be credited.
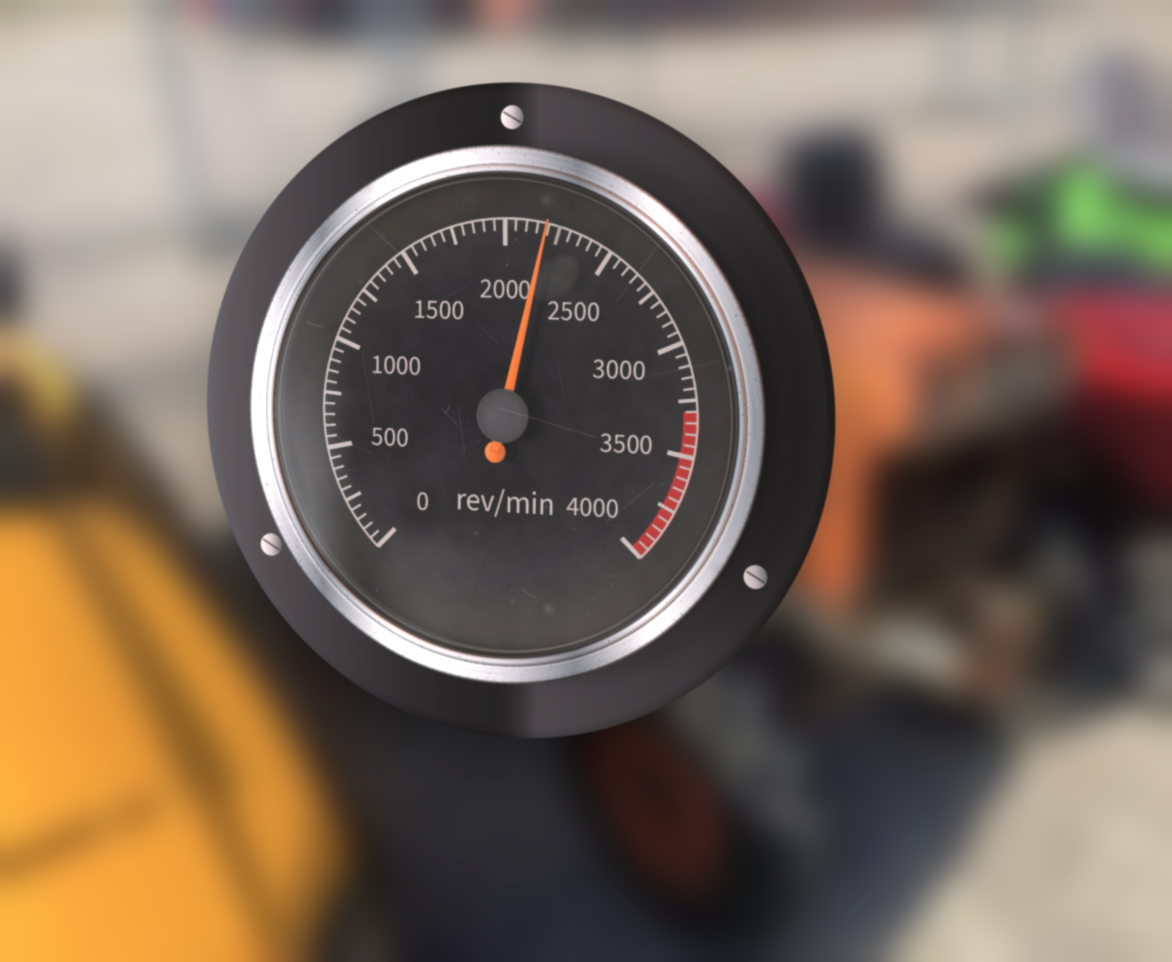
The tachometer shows 2200rpm
